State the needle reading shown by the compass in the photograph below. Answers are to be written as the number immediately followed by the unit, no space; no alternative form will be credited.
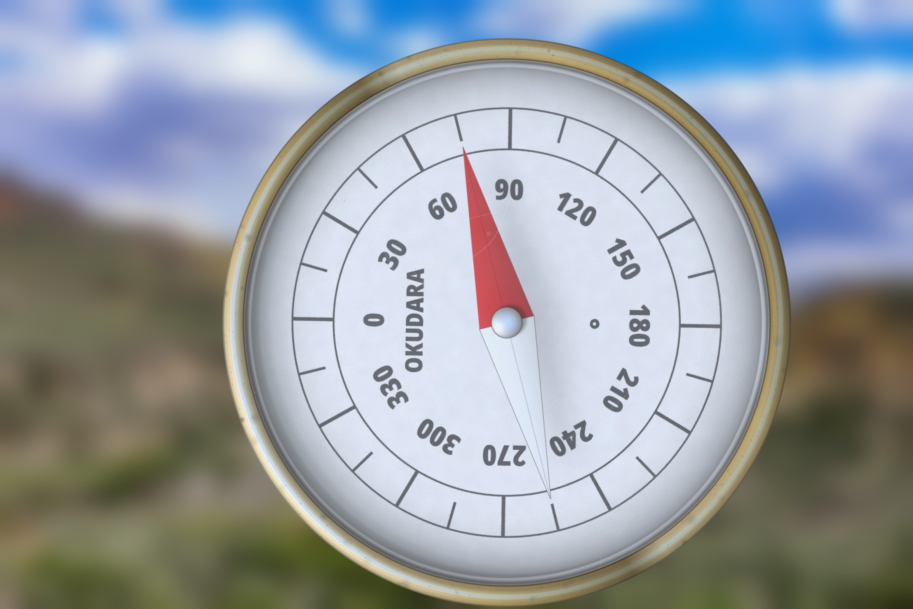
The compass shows 75°
